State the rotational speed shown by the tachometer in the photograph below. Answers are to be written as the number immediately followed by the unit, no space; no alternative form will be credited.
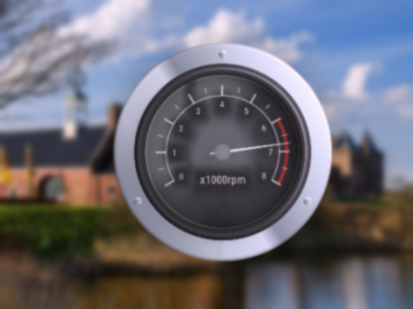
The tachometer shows 6750rpm
